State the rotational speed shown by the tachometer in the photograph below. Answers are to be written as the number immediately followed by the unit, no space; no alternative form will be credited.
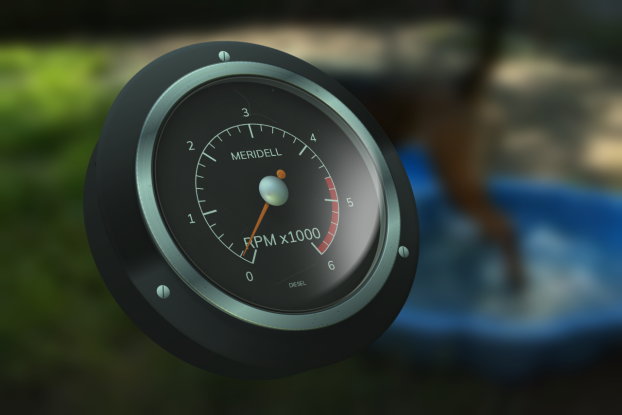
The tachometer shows 200rpm
